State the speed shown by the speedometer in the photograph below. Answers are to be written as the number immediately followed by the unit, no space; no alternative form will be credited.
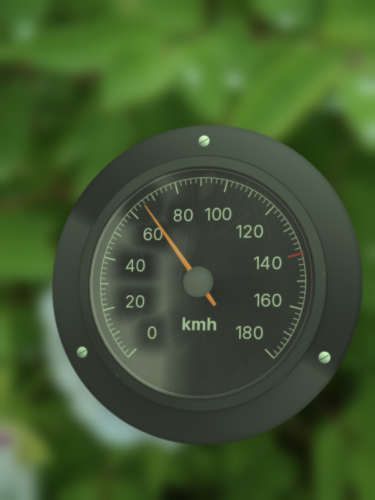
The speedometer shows 66km/h
